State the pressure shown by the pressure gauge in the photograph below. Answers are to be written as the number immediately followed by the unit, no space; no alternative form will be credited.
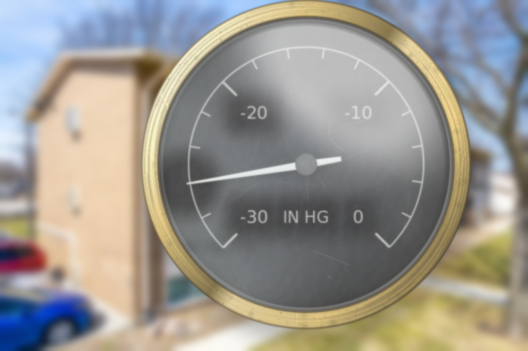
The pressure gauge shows -26inHg
